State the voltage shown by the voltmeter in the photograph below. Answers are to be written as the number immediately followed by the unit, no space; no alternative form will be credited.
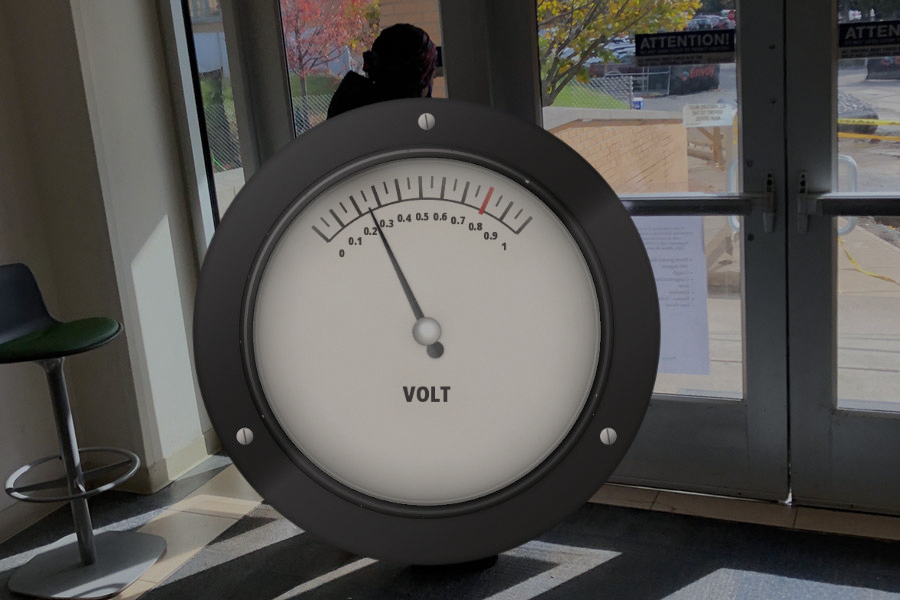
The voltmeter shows 0.25V
